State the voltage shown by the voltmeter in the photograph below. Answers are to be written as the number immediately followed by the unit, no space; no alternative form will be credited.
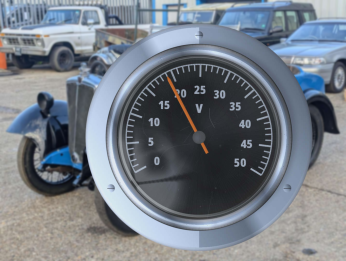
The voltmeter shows 19V
